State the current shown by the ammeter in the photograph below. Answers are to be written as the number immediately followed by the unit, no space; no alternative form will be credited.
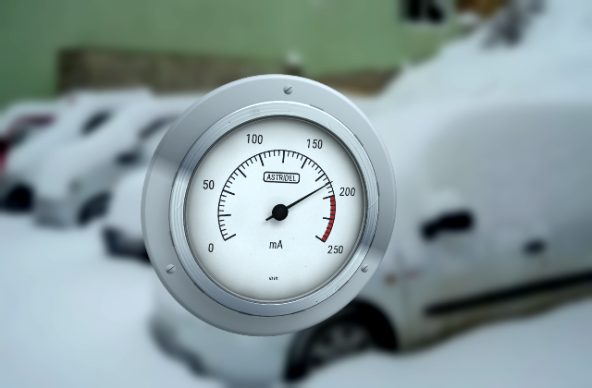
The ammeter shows 185mA
